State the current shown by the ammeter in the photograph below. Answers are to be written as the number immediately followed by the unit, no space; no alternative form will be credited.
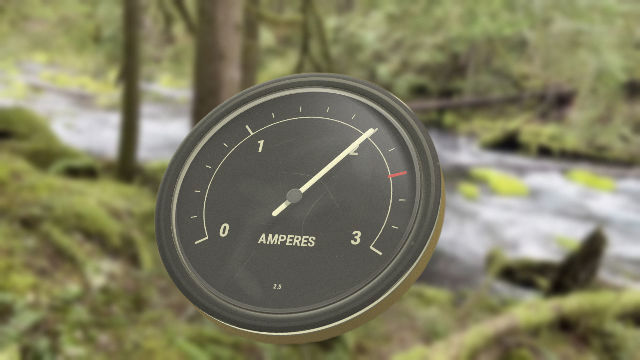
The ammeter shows 2A
